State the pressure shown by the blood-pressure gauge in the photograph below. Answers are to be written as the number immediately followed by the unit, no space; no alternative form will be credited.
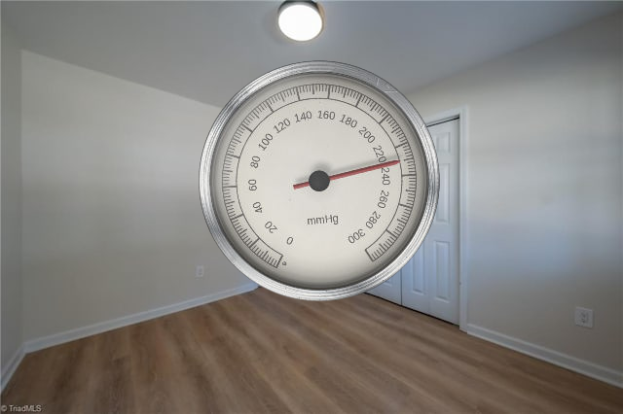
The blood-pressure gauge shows 230mmHg
